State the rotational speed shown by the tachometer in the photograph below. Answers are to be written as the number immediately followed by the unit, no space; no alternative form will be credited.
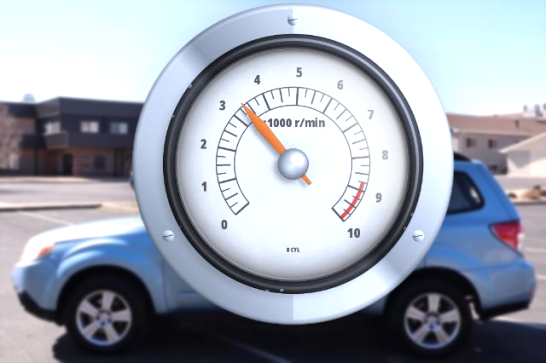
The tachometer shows 3375rpm
